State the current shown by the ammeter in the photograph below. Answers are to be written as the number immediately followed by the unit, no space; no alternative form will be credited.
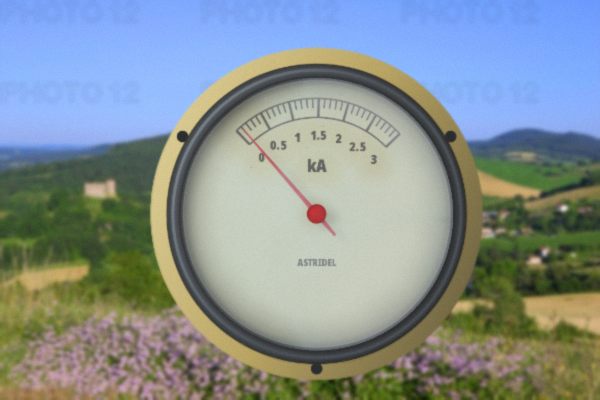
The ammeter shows 0.1kA
